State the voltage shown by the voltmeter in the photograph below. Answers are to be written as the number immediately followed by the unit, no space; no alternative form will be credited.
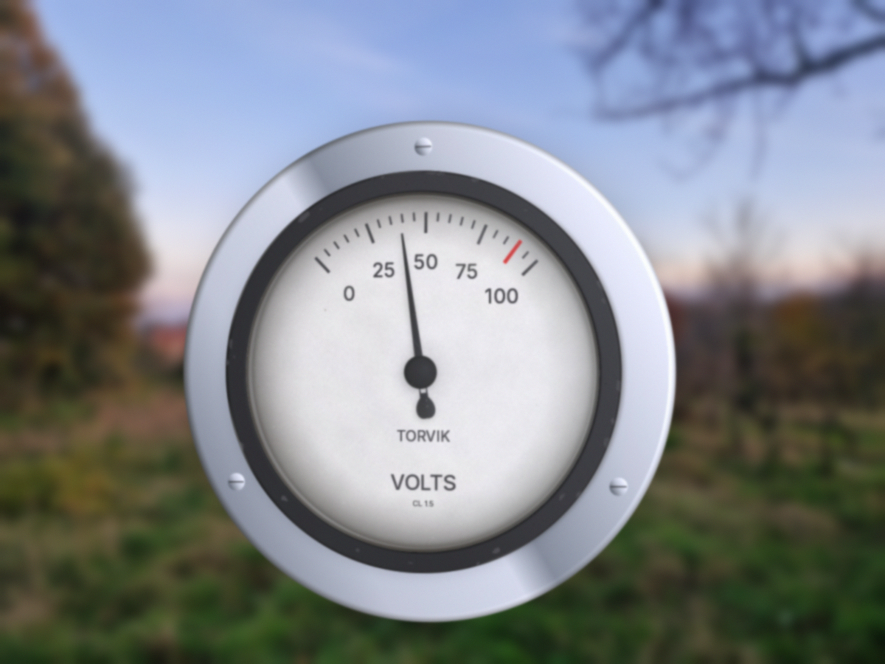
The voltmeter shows 40V
